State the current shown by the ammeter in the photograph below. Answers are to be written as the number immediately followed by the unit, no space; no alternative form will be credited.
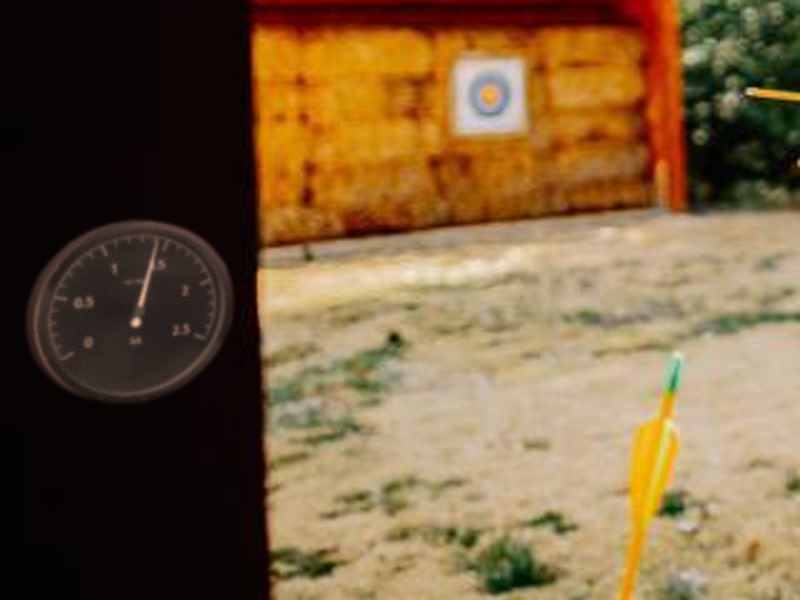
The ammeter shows 1.4kA
